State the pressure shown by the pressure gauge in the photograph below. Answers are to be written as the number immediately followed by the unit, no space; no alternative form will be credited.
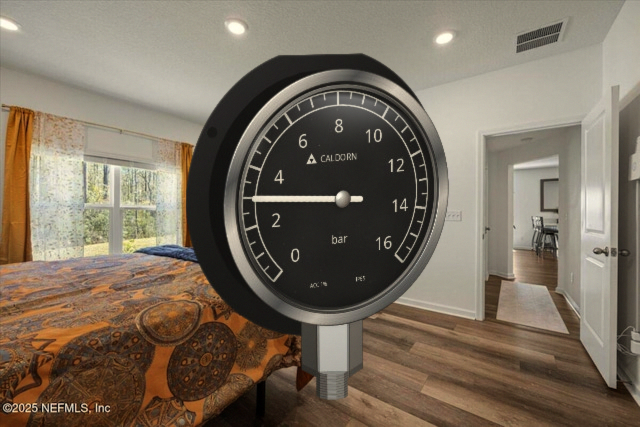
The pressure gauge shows 3bar
